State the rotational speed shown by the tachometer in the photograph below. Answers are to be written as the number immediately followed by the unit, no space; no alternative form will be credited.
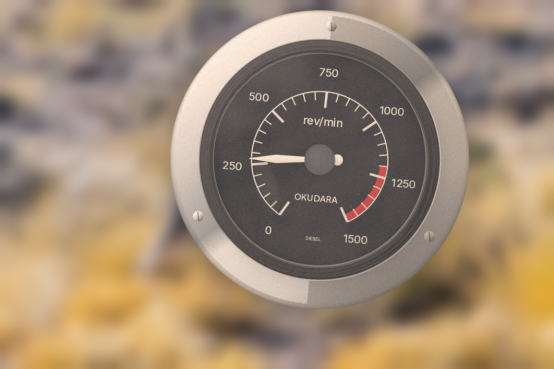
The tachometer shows 275rpm
